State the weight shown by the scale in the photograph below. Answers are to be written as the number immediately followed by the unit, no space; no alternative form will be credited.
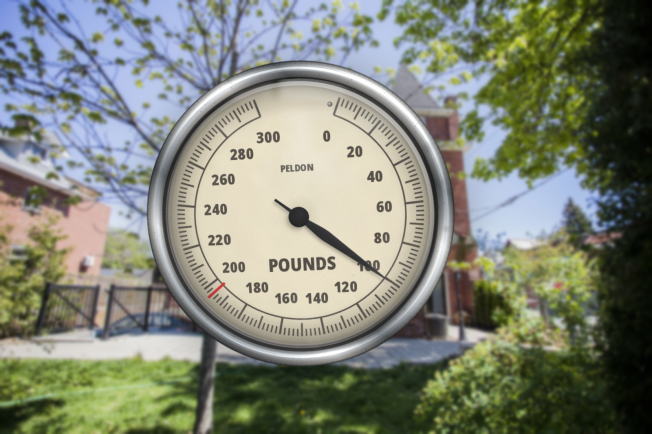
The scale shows 100lb
